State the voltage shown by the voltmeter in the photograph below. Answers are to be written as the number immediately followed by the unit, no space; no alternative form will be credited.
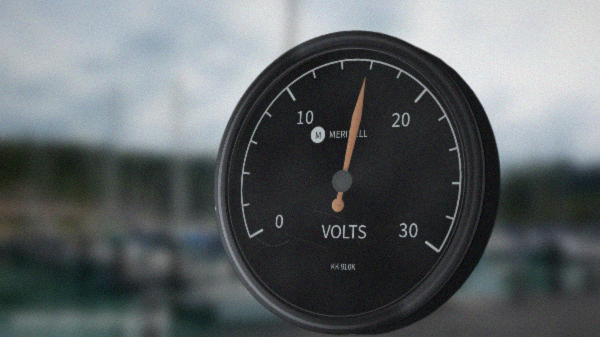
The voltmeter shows 16V
